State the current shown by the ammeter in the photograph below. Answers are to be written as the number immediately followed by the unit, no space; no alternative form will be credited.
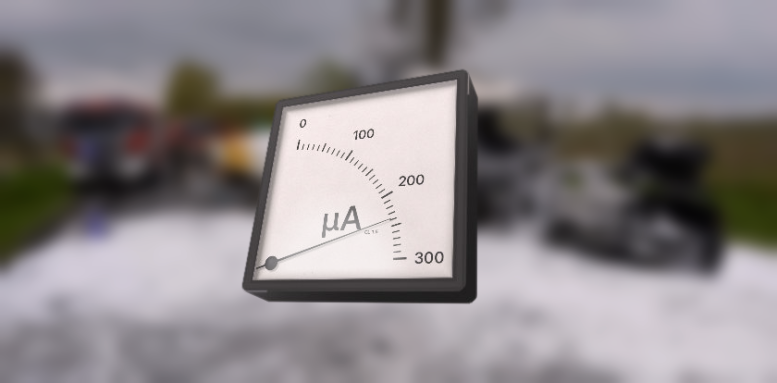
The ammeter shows 240µA
